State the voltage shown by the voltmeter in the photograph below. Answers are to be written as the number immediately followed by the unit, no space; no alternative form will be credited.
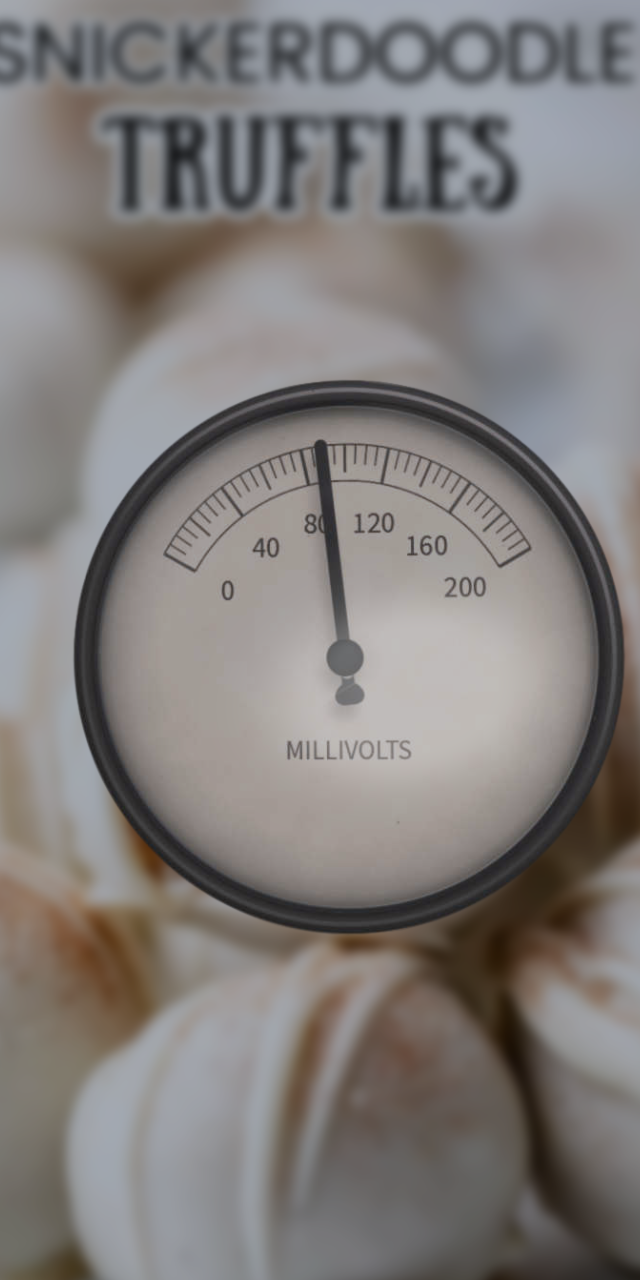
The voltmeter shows 90mV
